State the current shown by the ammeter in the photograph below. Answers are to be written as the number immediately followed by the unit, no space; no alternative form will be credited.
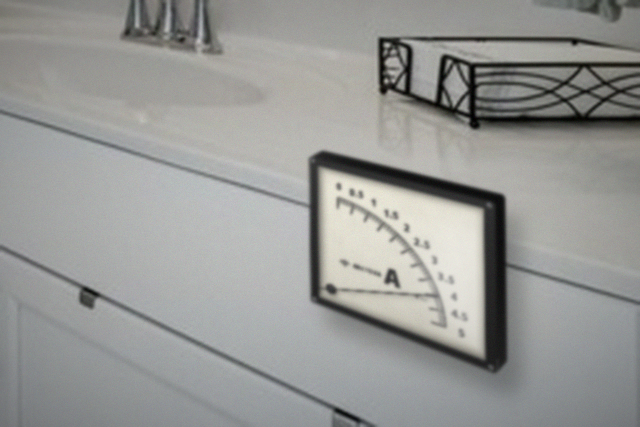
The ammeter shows 4A
